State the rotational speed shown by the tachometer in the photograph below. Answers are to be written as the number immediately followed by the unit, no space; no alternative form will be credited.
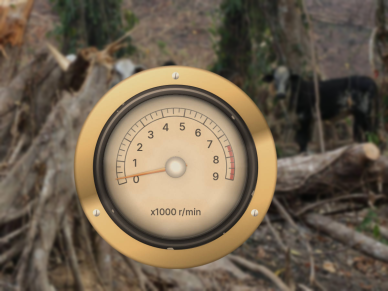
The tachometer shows 250rpm
